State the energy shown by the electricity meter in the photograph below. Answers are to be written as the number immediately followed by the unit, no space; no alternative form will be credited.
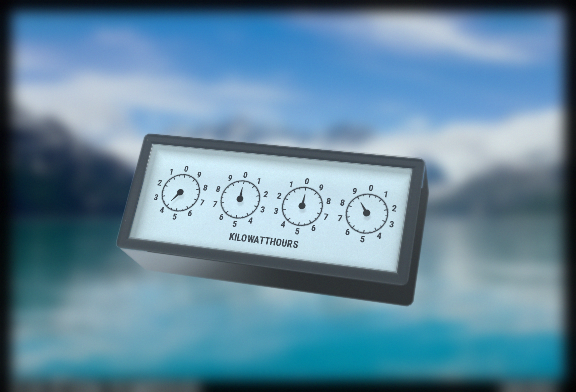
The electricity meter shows 3999kWh
